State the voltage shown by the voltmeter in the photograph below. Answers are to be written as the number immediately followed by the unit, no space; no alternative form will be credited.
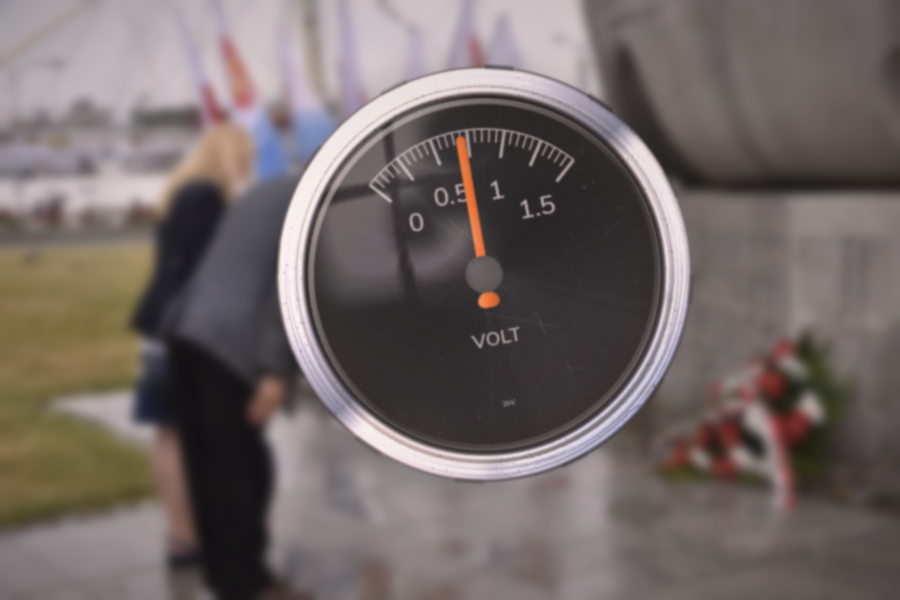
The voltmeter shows 0.7V
